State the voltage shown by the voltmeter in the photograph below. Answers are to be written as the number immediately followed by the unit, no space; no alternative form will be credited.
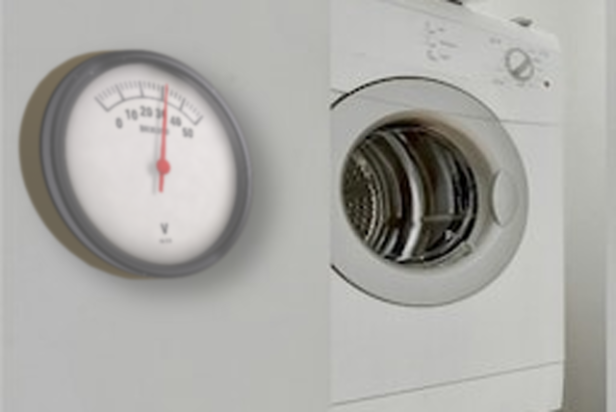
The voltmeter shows 30V
